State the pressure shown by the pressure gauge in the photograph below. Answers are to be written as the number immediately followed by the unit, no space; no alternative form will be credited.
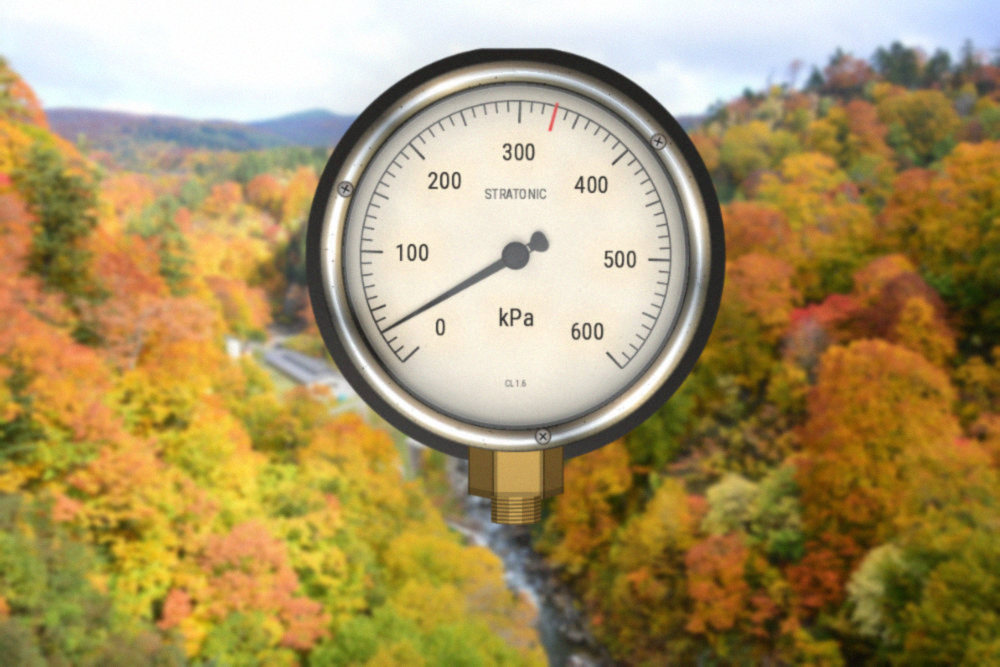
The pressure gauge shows 30kPa
